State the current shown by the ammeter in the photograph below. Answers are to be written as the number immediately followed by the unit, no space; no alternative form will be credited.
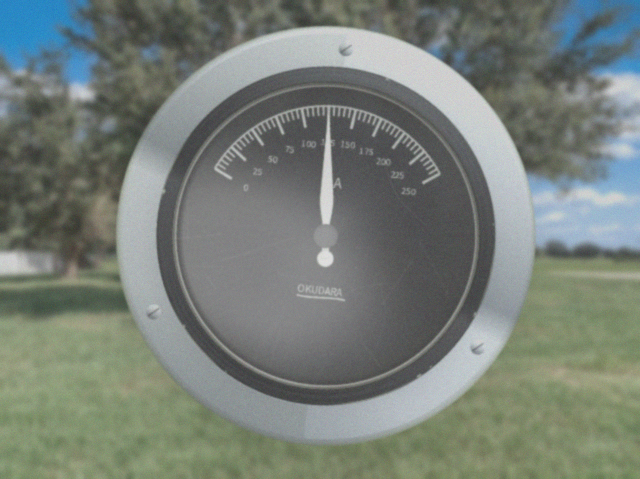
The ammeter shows 125mA
